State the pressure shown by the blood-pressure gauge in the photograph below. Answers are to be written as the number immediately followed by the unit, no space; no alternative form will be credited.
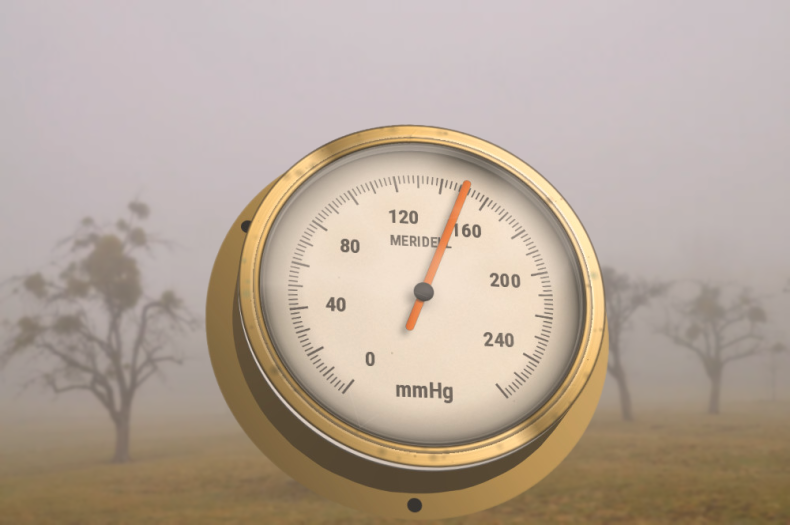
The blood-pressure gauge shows 150mmHg
